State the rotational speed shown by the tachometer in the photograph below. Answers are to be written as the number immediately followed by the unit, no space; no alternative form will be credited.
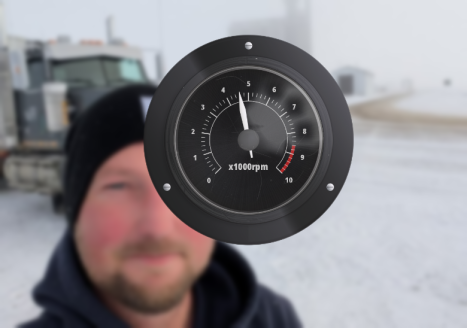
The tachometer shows 4600rpm
